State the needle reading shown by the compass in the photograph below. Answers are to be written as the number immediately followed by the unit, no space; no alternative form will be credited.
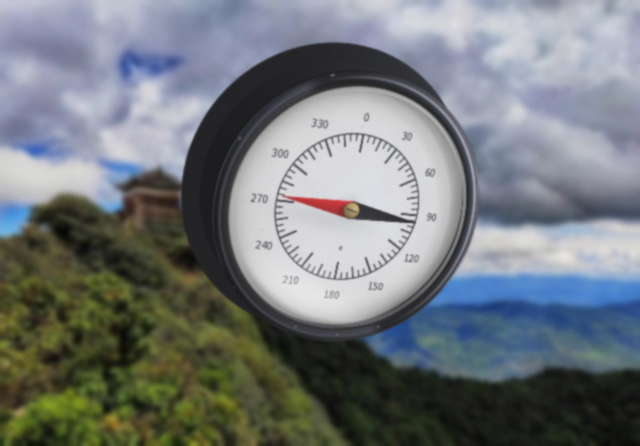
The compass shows 275°
